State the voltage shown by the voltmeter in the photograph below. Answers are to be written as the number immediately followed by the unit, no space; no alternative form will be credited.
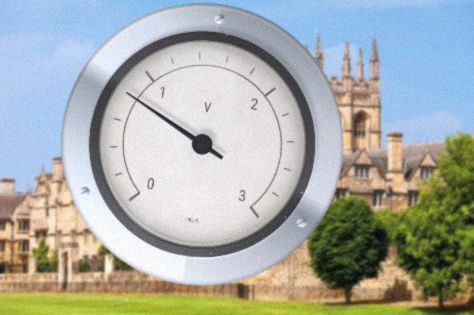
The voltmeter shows 0.8V
